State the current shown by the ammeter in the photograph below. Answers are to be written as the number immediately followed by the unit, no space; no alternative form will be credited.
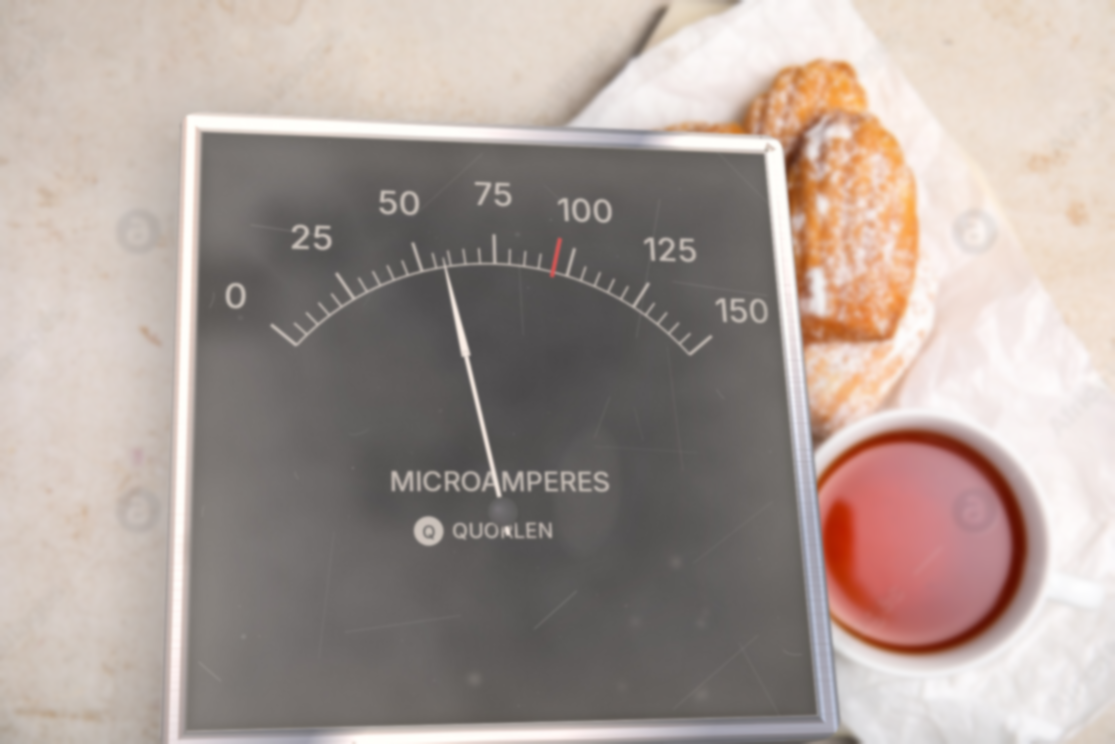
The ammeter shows 57.5µA
